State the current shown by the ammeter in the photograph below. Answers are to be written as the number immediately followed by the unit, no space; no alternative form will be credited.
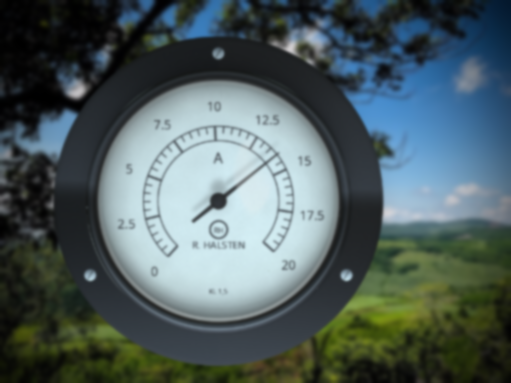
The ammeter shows 14A
